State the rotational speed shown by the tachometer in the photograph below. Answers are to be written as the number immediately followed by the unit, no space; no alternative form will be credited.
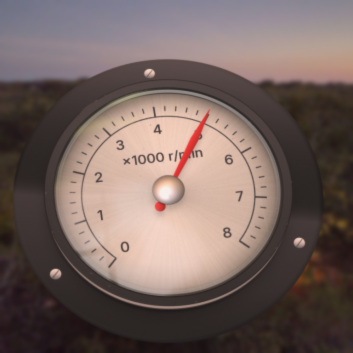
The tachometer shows 5000rpm
